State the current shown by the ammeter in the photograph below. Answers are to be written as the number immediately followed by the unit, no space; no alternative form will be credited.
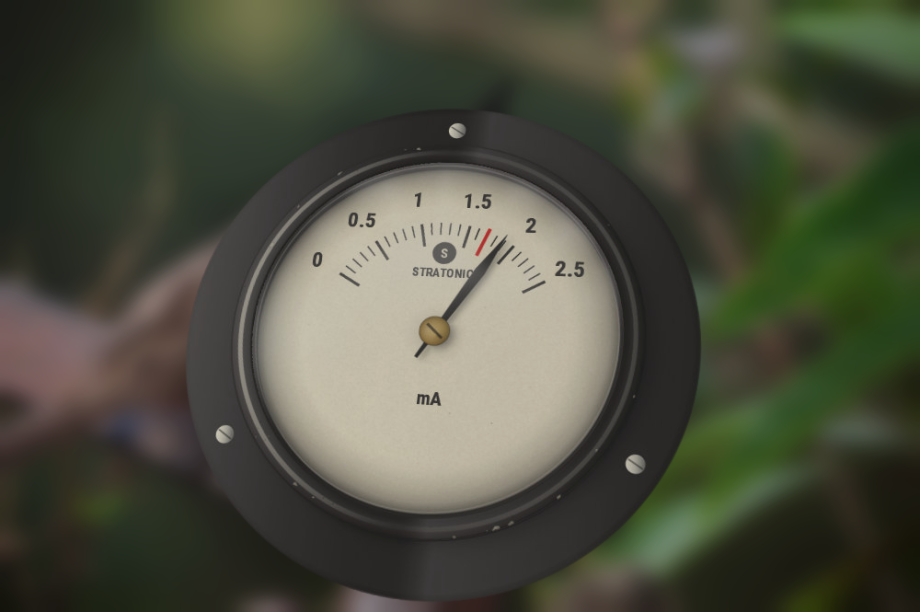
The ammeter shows 1.9mA
